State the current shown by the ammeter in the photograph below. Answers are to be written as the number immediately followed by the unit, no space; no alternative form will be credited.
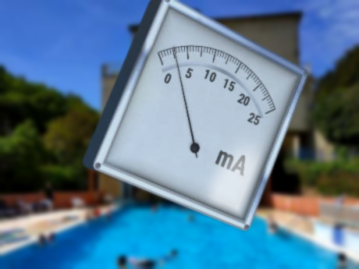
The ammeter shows 2.5mA
